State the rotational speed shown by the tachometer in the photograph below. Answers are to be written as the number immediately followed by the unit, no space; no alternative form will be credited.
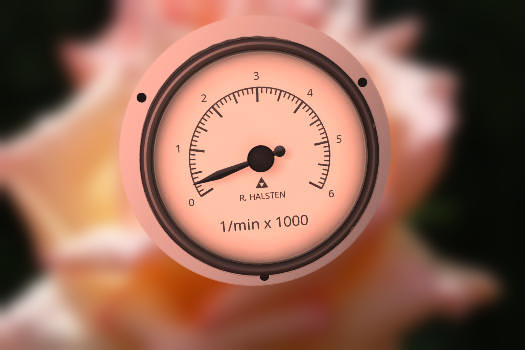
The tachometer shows 300rpm
